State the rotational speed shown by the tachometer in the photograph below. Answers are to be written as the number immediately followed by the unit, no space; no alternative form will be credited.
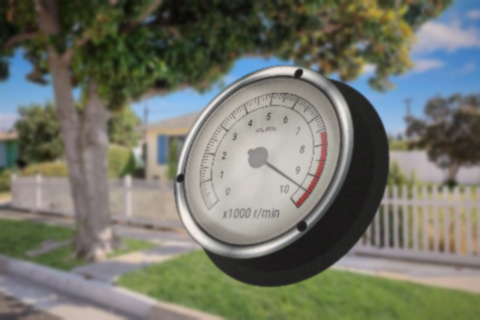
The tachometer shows 9500rpm
